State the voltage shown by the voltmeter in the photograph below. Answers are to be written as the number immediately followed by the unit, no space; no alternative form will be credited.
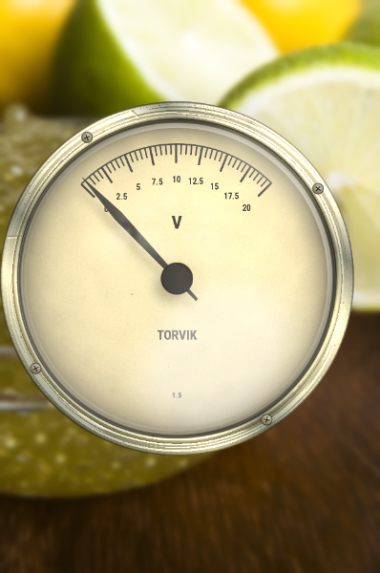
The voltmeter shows 0.5V
